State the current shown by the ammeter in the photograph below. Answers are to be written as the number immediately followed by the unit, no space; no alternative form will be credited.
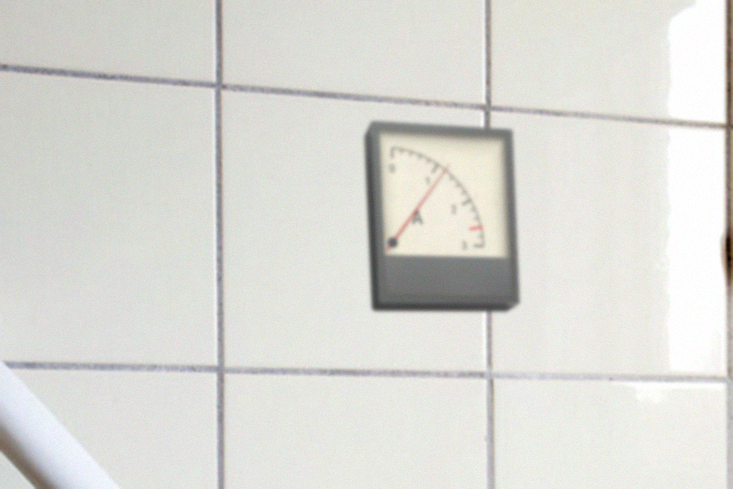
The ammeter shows 1.2A
